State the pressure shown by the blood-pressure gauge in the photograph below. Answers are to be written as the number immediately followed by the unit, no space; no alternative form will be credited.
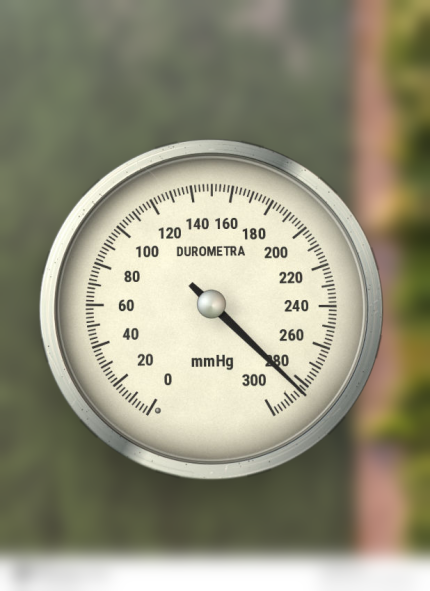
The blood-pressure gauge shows 284mmHg
